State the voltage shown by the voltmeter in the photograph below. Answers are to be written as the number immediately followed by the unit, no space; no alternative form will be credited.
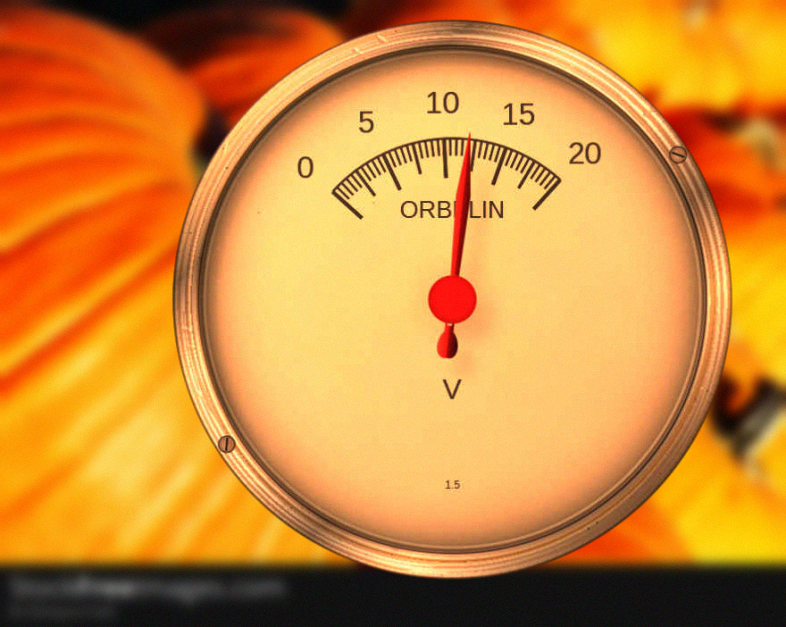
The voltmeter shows 12V
